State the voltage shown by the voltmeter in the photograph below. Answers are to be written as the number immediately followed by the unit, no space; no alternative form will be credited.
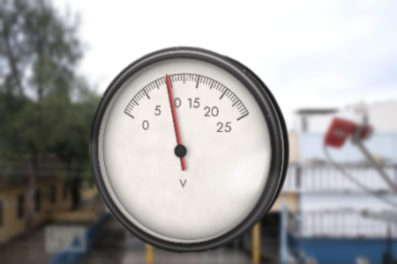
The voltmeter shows 10V
